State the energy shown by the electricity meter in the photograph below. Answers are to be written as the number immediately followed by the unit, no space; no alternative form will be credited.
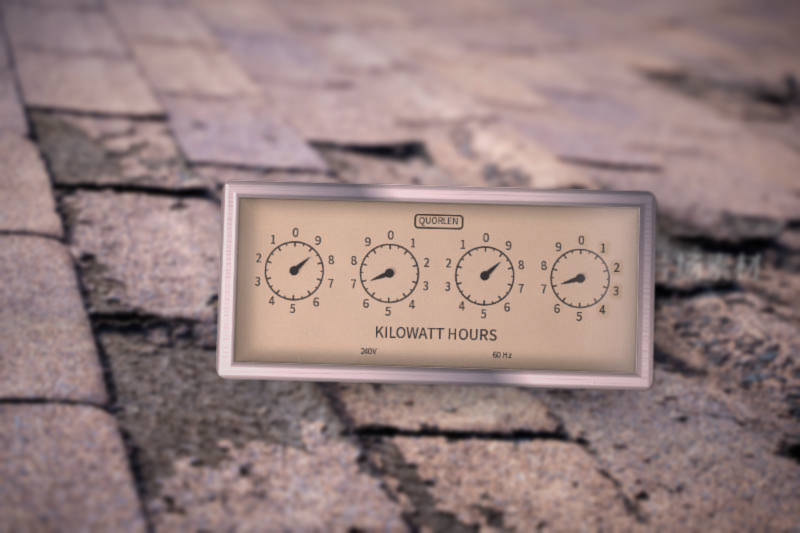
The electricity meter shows 8687kWh
